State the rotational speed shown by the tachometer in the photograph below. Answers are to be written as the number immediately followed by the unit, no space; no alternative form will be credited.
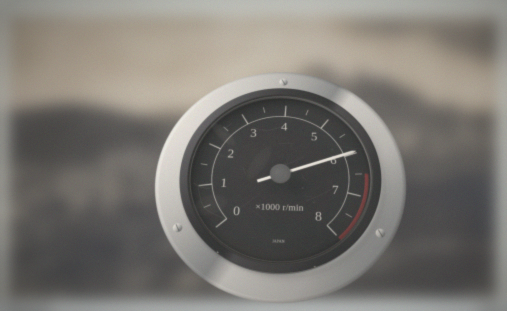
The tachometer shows 6000rpm
